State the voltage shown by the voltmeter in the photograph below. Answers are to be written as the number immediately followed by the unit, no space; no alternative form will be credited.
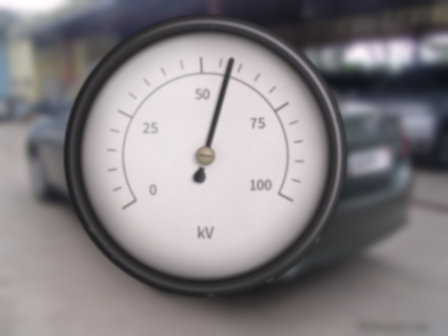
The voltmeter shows 57.5kV
